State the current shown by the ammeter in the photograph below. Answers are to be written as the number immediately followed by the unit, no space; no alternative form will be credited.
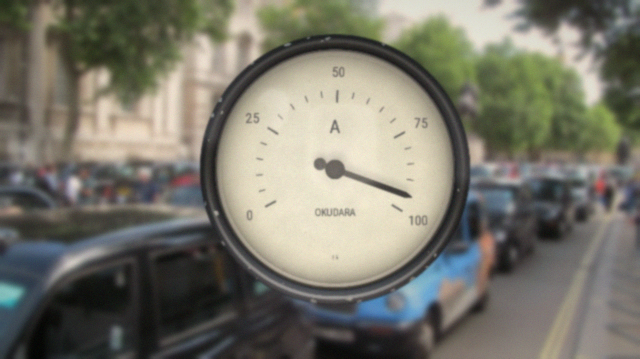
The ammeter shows 95A
